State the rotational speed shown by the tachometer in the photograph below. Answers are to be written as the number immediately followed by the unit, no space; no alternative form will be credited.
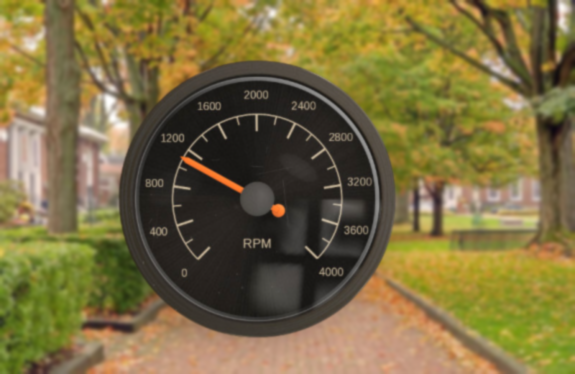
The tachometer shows 1100rpm
